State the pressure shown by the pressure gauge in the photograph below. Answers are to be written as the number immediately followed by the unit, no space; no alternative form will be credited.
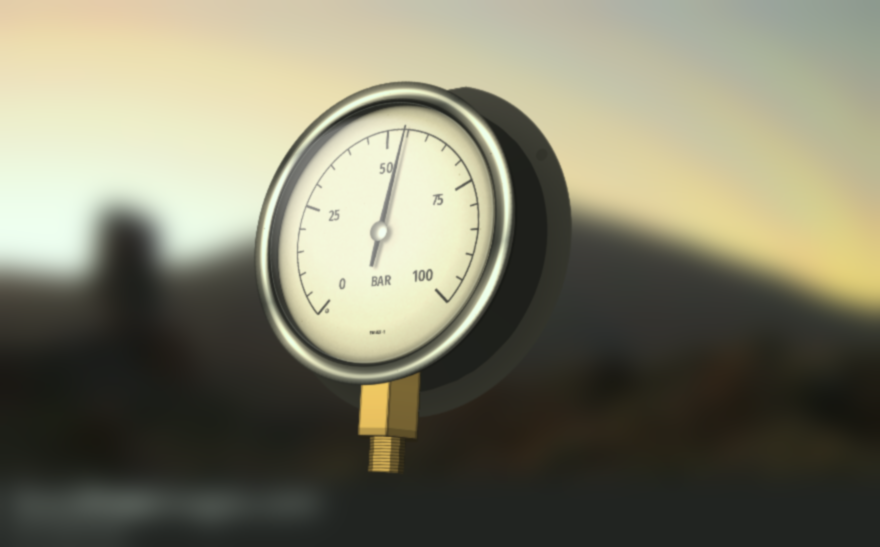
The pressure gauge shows 55bar
